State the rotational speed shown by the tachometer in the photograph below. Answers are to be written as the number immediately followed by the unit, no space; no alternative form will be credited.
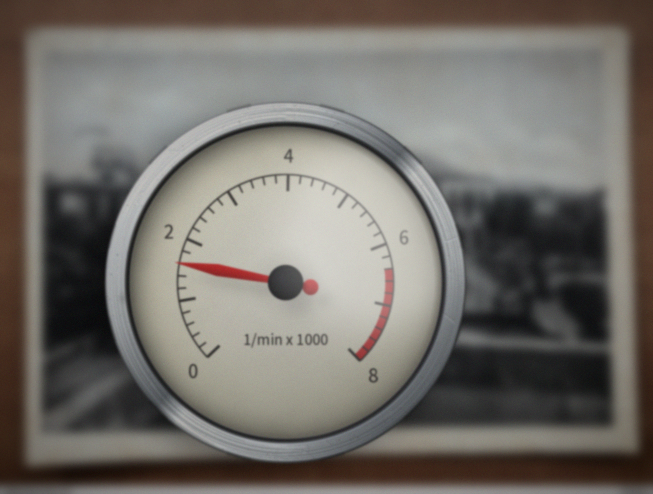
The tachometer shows 1600rpm
